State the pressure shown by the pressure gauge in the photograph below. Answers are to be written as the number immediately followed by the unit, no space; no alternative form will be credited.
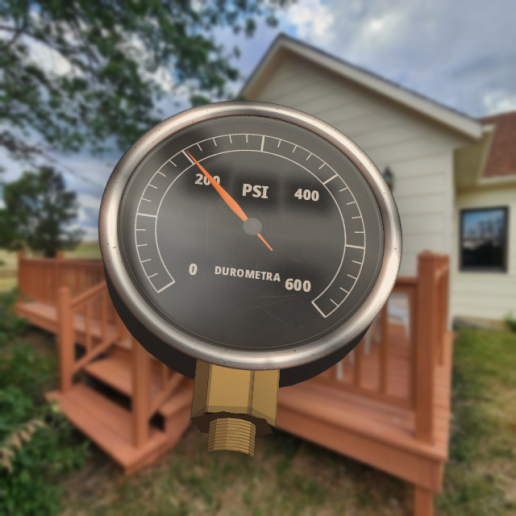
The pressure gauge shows 200psi
